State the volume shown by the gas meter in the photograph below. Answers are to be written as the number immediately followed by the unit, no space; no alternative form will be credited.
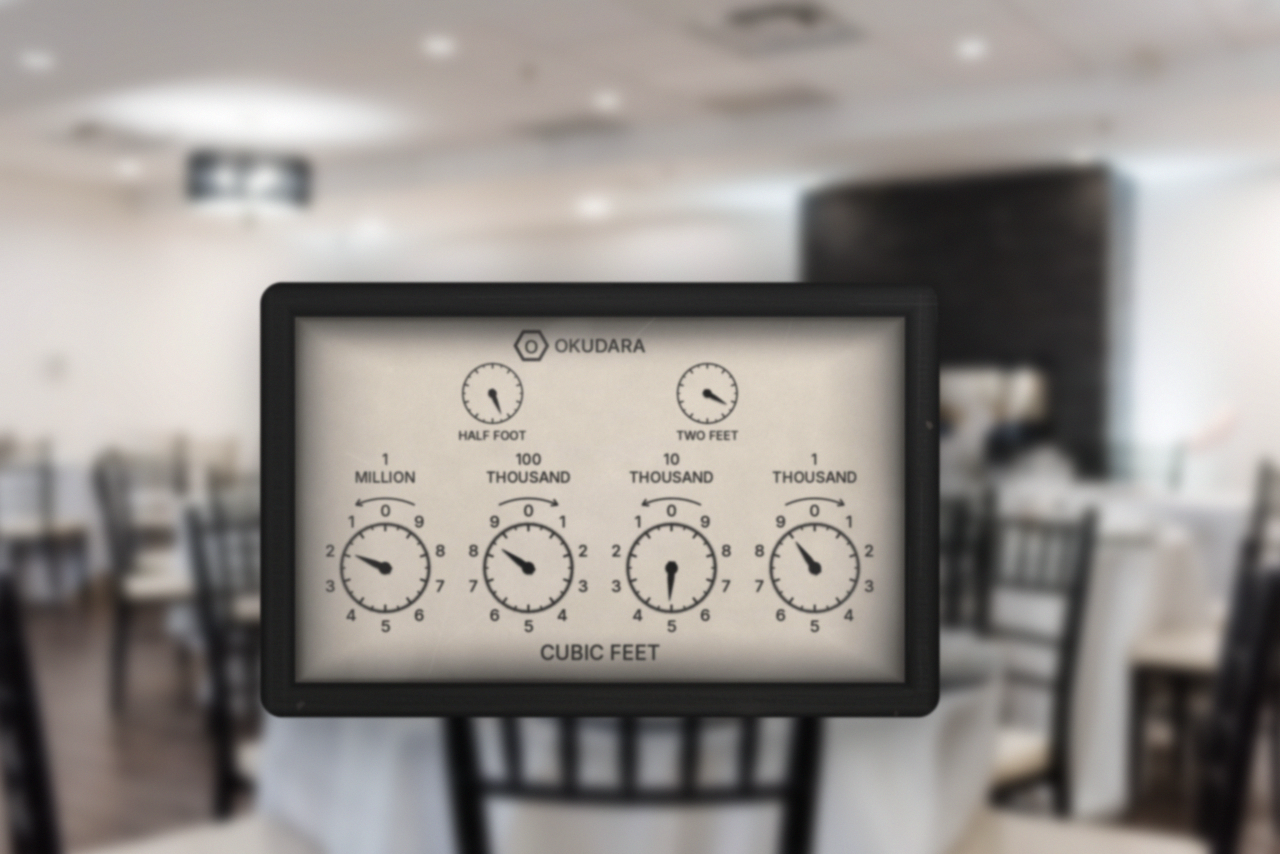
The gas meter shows 184900ft³
